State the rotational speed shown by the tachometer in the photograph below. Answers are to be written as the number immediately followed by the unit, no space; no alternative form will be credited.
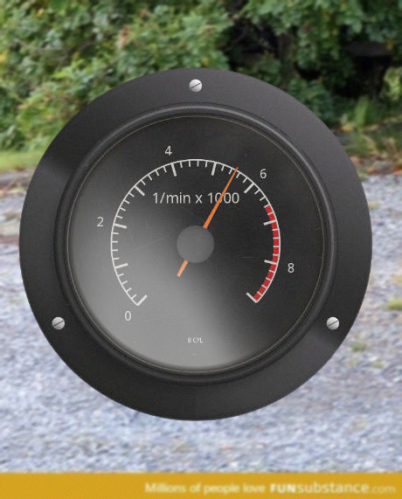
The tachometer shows 5500rpm
